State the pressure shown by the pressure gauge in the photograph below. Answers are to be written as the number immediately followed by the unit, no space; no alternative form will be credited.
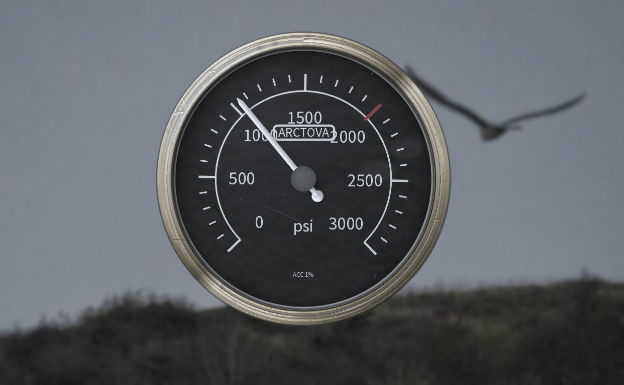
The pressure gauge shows 1050psi
